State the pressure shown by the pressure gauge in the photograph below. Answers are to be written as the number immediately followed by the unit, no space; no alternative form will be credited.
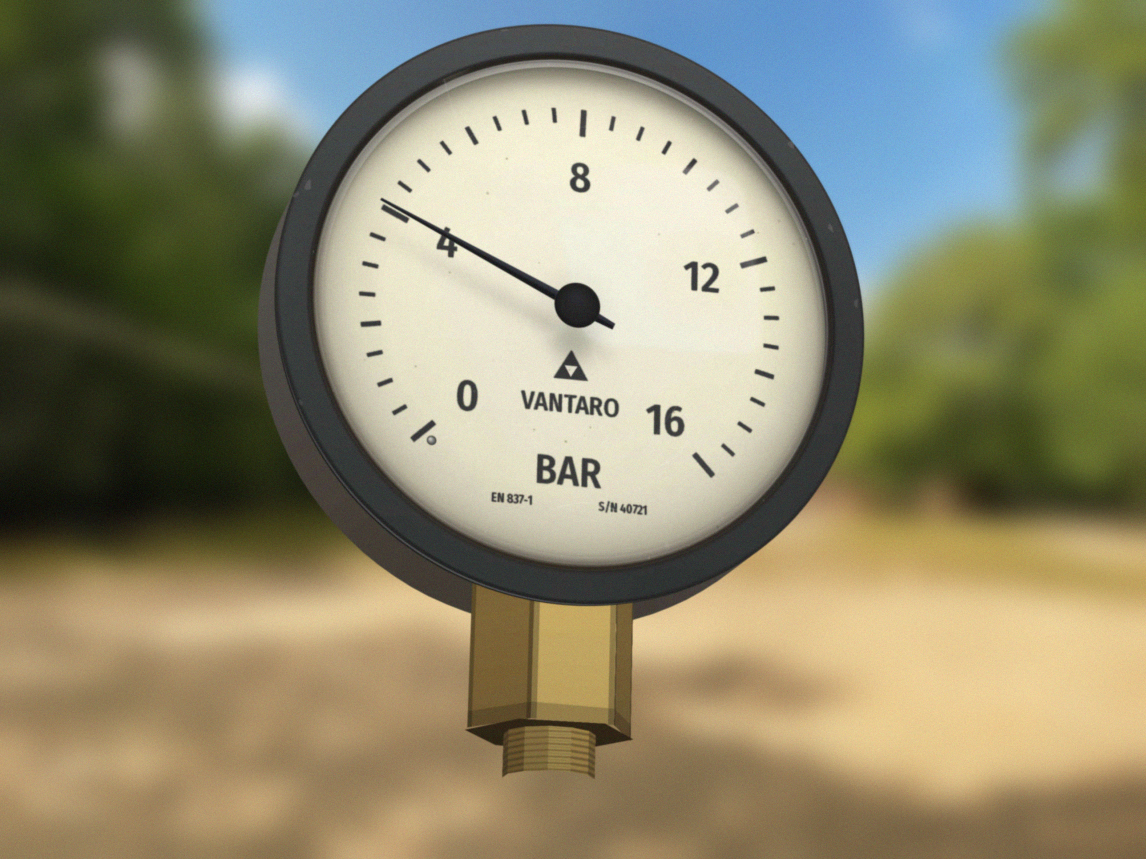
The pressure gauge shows 4bar
